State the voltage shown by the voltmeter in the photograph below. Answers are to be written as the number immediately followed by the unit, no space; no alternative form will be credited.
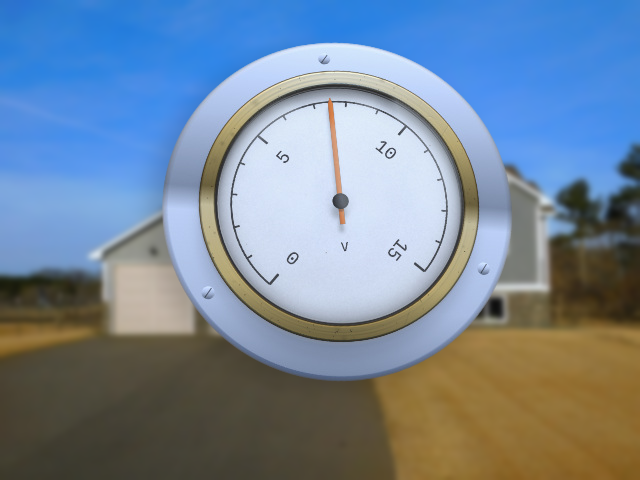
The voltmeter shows 7.5V
